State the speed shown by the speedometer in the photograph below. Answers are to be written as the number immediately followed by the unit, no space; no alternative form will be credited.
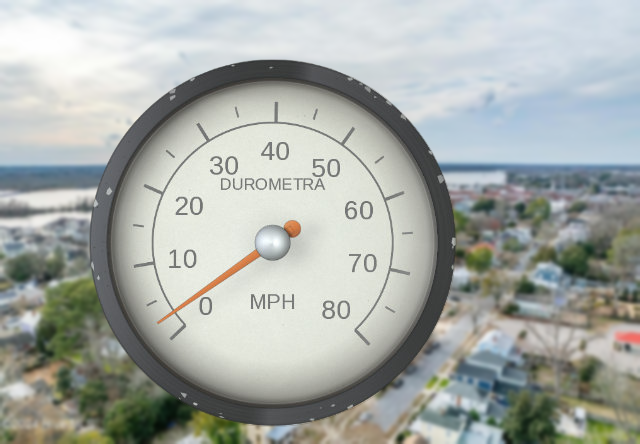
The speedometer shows 2.5mph
